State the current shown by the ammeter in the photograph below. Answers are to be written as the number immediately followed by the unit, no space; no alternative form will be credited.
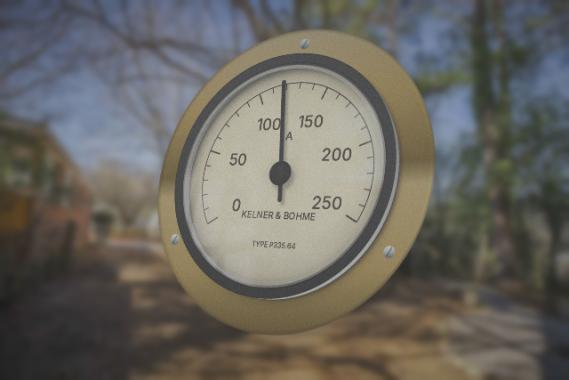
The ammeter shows 120A
